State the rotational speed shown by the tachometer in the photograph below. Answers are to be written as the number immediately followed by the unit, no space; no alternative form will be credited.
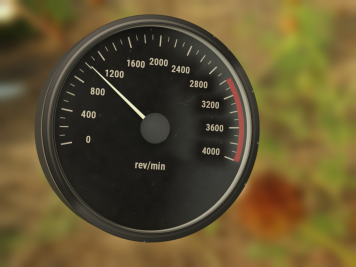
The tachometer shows 1000rpm
